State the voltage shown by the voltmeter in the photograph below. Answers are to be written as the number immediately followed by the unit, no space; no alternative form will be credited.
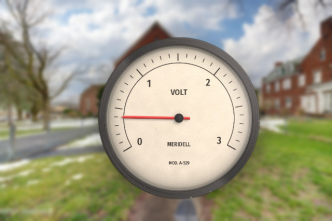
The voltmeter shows 0.4V
